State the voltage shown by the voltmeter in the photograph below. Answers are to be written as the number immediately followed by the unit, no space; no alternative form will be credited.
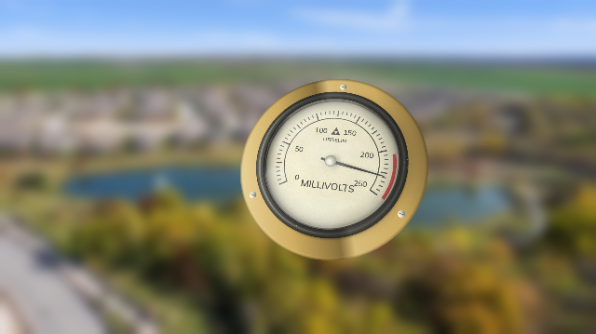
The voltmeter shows 230mV
